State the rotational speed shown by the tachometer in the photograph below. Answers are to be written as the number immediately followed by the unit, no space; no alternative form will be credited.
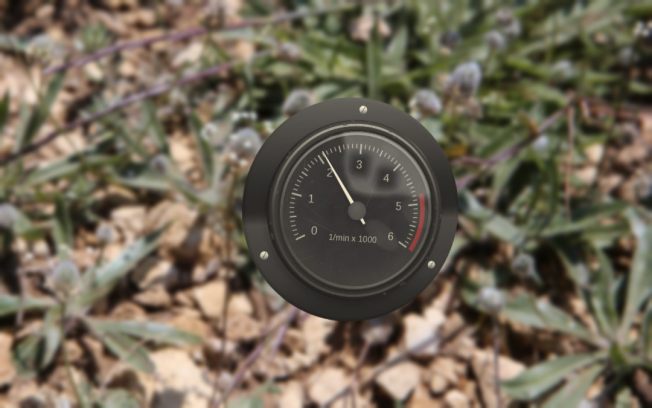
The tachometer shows 2100rpm
